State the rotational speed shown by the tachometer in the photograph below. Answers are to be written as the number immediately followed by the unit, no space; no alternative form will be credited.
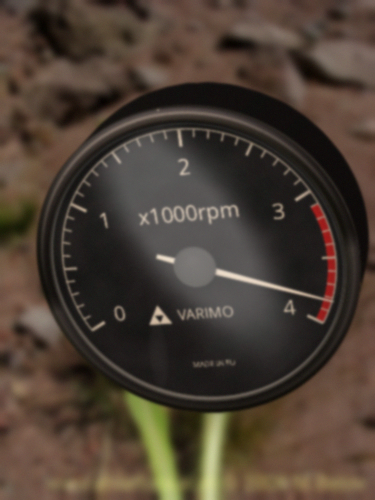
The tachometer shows 3800rpm
